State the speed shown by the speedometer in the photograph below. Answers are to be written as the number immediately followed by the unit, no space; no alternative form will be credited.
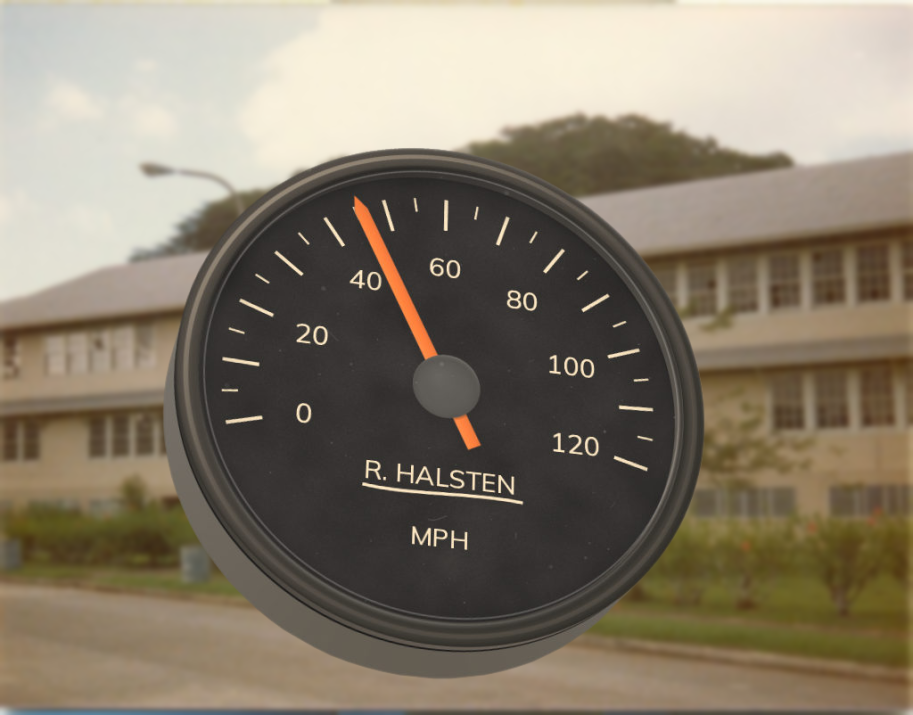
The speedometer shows 45mph
